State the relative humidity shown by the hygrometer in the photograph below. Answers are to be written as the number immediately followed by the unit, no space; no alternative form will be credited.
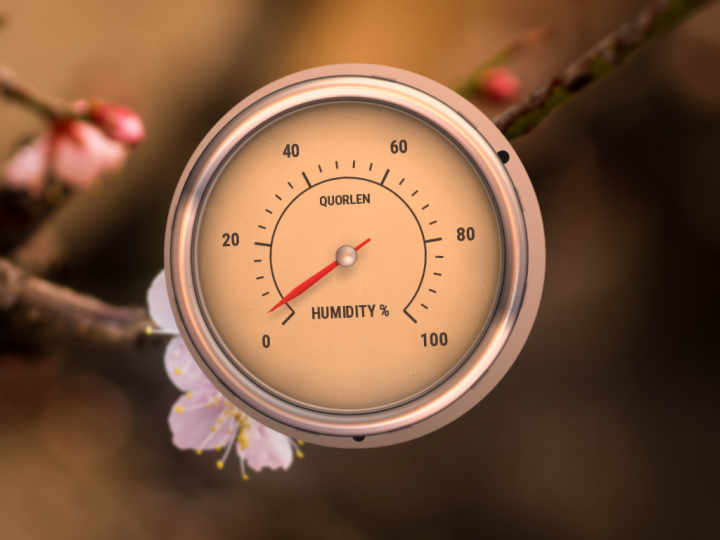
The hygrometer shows 4%
